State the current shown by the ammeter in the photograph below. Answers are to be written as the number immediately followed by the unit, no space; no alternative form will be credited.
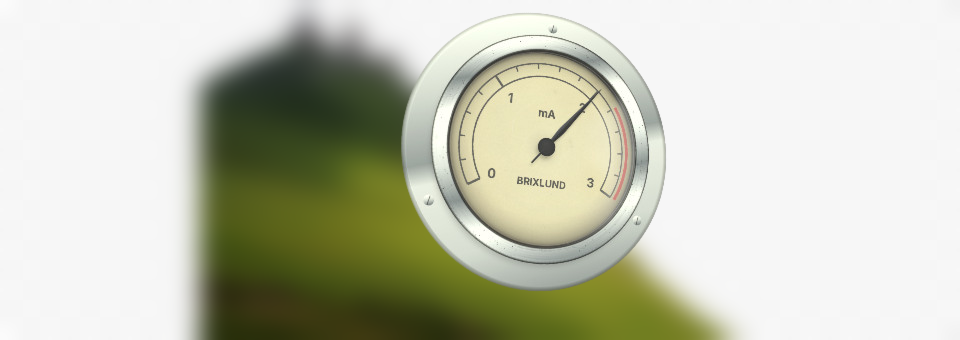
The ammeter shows 2mA
